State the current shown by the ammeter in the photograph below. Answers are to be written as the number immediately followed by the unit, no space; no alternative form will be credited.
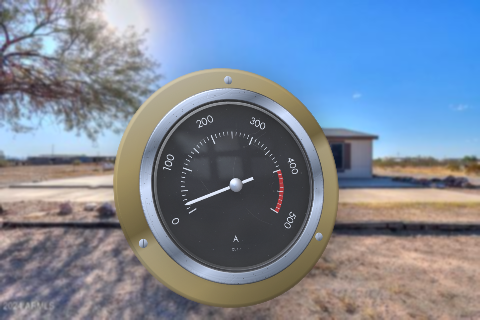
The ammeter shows 20A
